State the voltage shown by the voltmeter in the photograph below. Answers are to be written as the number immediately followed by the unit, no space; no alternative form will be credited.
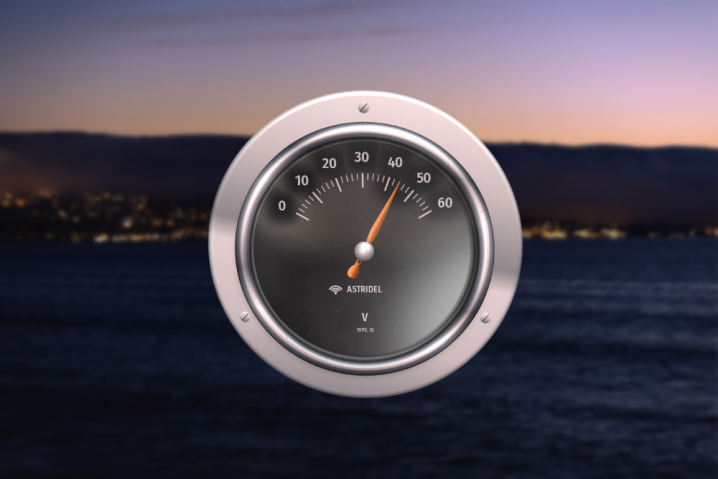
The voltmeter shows 44V
